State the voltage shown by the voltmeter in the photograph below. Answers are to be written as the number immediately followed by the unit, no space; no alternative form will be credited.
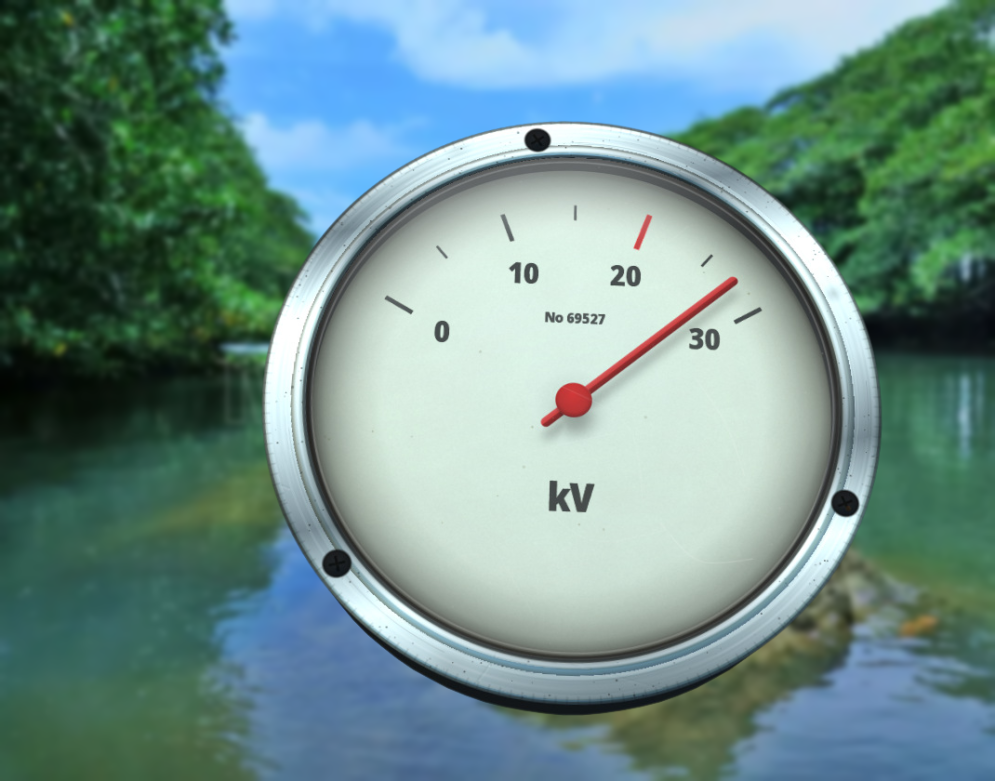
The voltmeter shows 27.5kV
